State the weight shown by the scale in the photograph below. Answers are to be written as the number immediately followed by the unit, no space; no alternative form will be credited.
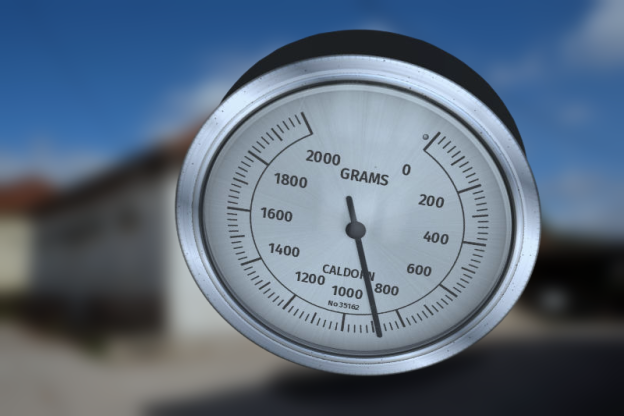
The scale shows 880g
